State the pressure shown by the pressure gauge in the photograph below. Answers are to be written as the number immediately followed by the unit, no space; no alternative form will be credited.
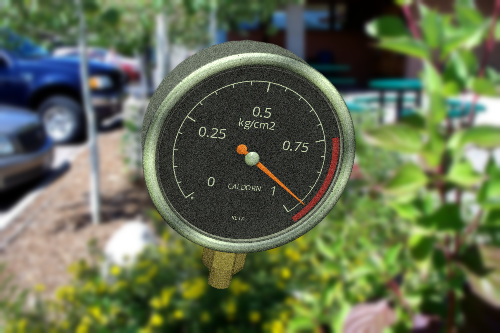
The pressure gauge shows 0.95kg/cm²
